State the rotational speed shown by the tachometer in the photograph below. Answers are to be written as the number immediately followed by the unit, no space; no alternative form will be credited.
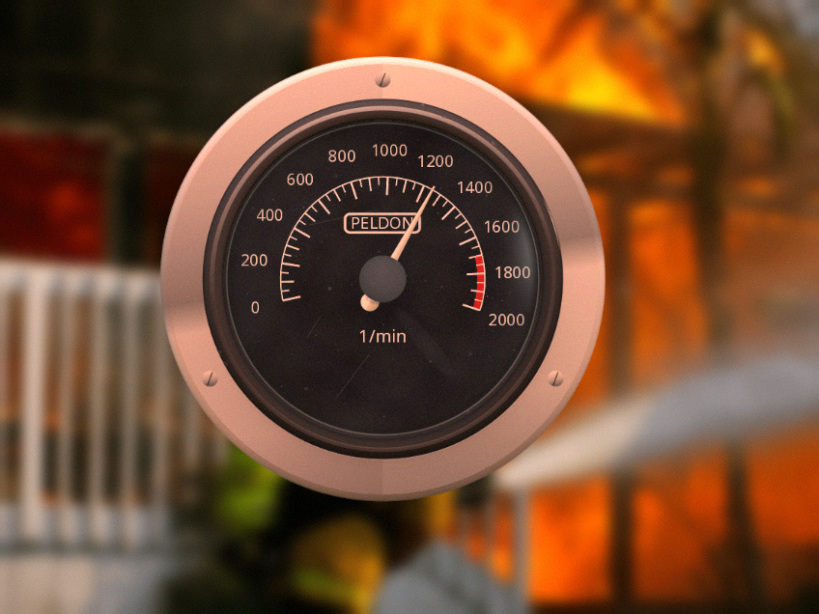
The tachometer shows 1250rpm
